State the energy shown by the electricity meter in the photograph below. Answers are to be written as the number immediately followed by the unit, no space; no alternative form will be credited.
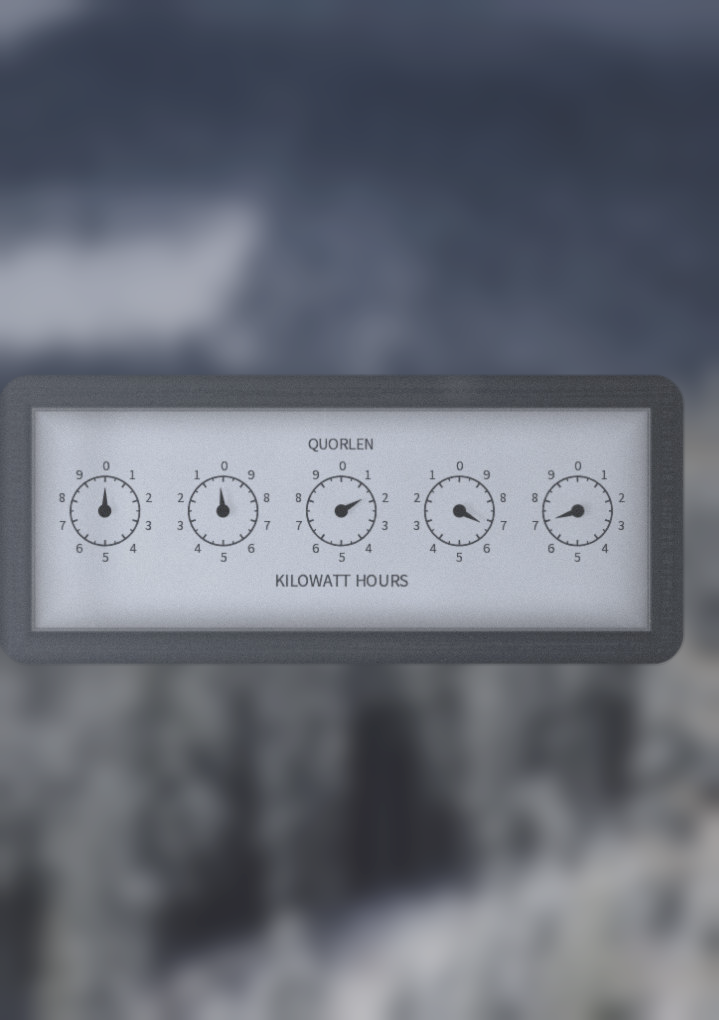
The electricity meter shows 167kWh
